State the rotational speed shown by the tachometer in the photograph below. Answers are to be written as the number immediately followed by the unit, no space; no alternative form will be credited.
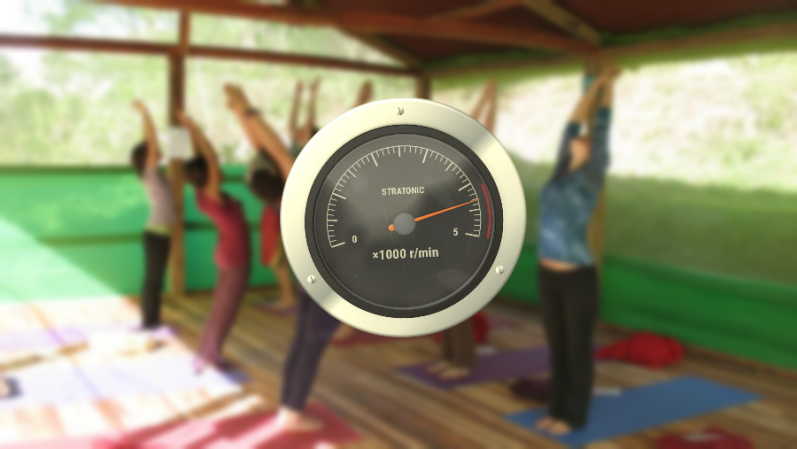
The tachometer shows 4300rpm
